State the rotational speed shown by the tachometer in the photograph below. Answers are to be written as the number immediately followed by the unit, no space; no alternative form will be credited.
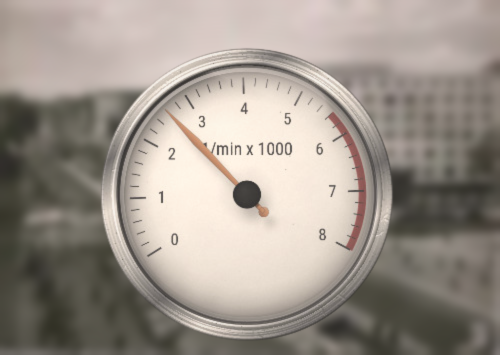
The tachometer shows 2600rpm
